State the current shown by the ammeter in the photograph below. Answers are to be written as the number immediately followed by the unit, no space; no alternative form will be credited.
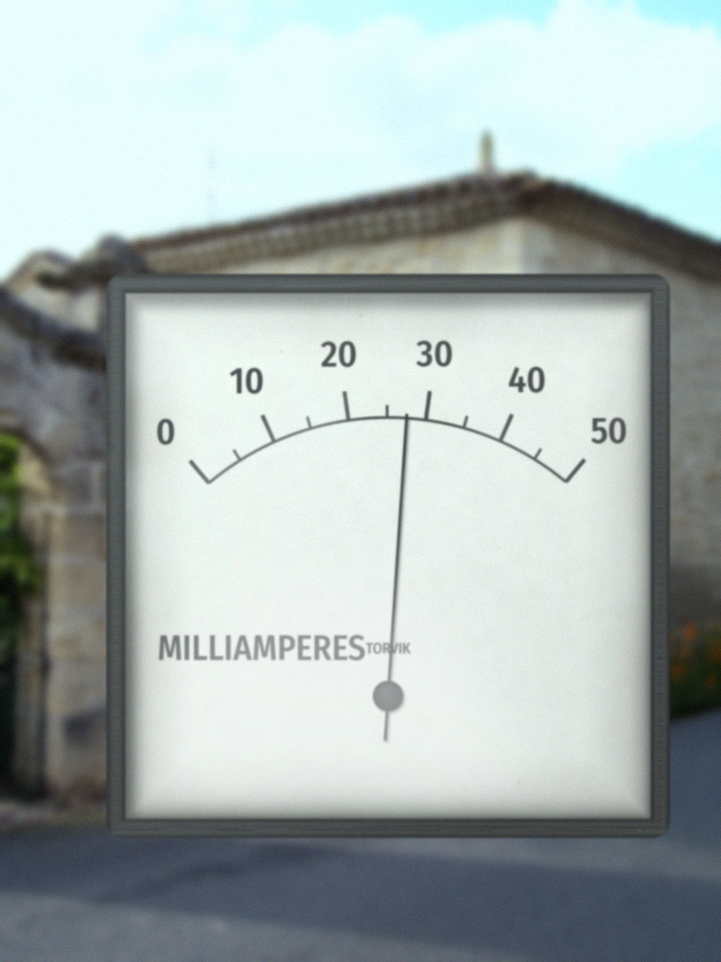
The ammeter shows 27.5mA
